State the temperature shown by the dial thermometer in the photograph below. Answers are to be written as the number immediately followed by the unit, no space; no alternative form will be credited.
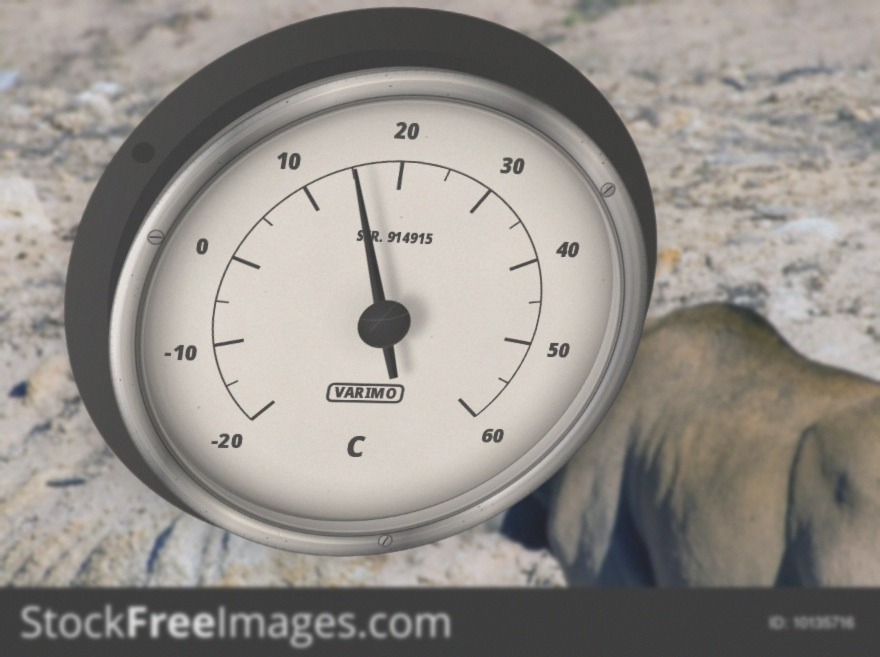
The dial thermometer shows 15°C
